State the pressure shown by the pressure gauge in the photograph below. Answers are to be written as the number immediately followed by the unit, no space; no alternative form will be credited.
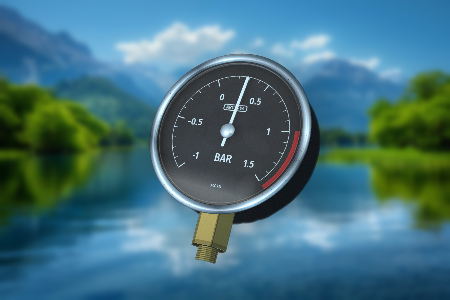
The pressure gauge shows 0.3bar
